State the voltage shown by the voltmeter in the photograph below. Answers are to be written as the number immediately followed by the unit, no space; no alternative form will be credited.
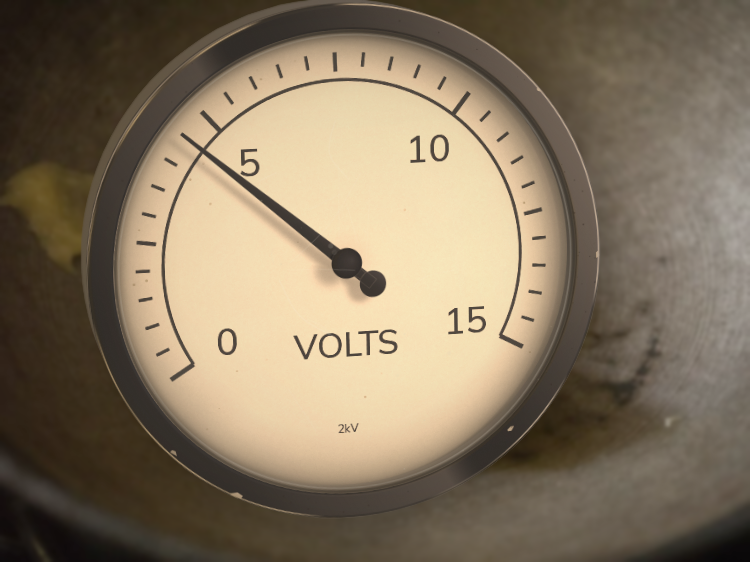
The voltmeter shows 4.5V
